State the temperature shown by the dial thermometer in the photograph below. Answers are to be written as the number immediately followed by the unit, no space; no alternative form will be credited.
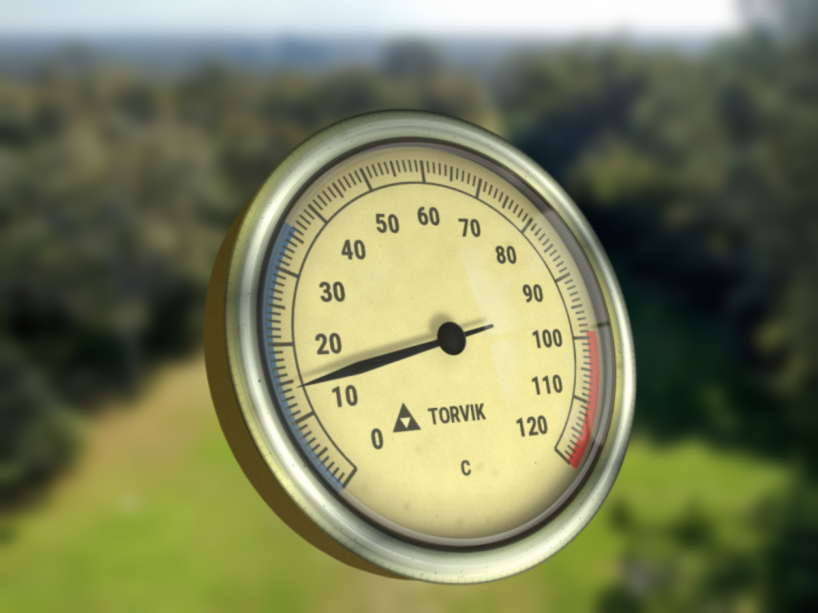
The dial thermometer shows 14°C
